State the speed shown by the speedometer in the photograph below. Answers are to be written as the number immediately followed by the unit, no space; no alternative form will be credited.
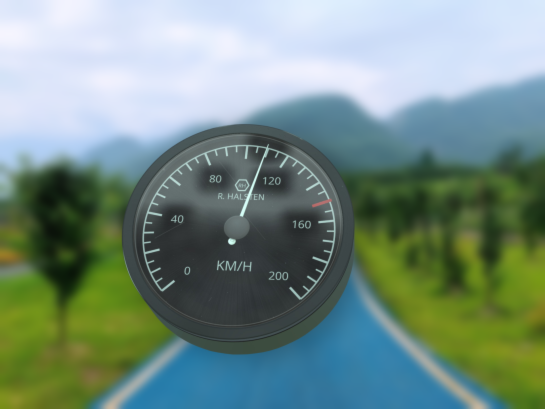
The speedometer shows 110km/h
